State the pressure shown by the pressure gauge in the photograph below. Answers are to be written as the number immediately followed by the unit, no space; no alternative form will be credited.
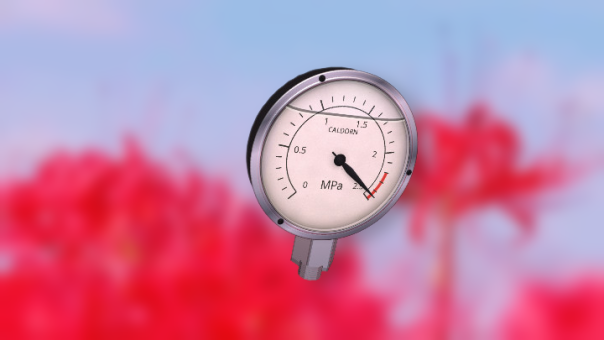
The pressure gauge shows 2.45MPa
